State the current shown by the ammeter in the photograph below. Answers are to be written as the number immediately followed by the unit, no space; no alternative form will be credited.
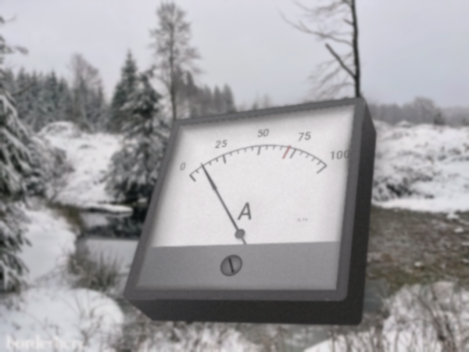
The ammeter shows 10A
